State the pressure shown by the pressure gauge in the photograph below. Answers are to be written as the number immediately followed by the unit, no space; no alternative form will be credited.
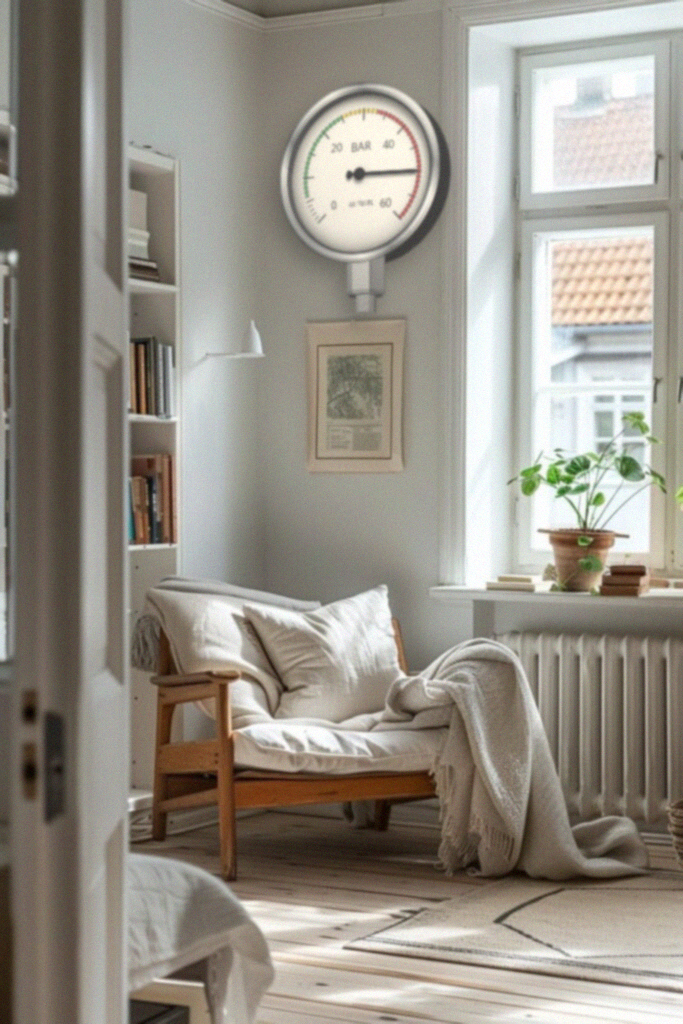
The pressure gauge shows 50bar
